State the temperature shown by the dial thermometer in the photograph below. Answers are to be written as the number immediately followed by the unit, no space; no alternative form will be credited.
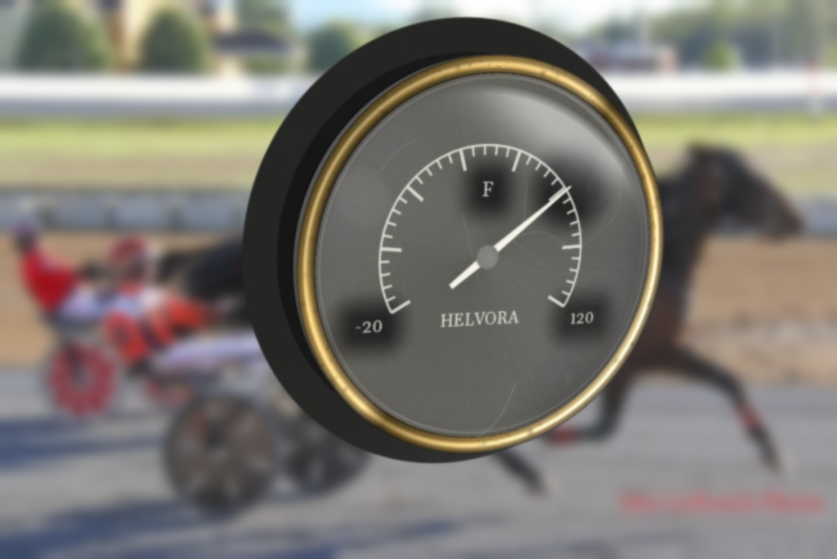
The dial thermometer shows 80°F
